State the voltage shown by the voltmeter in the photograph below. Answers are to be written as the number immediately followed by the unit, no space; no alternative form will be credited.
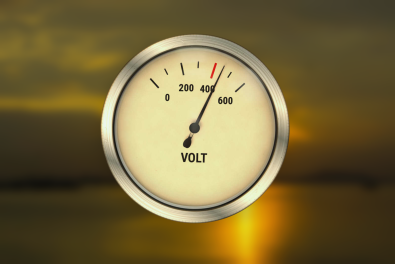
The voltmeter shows 450V
